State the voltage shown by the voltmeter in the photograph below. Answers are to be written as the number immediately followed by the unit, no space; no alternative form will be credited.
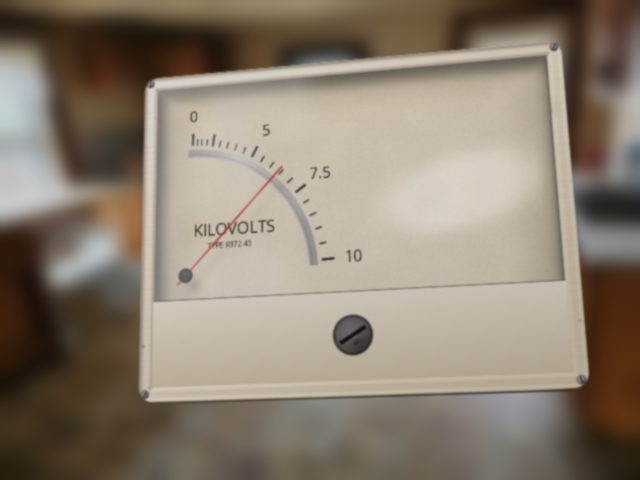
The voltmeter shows 6.5kV
